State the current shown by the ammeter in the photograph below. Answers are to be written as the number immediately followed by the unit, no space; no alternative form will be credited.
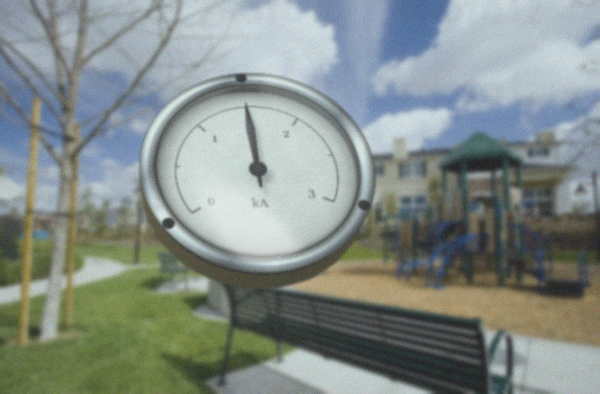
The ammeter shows 1.5kA
